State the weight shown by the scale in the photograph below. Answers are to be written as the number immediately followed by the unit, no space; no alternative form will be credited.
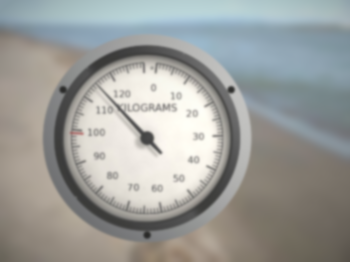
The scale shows 115kg
